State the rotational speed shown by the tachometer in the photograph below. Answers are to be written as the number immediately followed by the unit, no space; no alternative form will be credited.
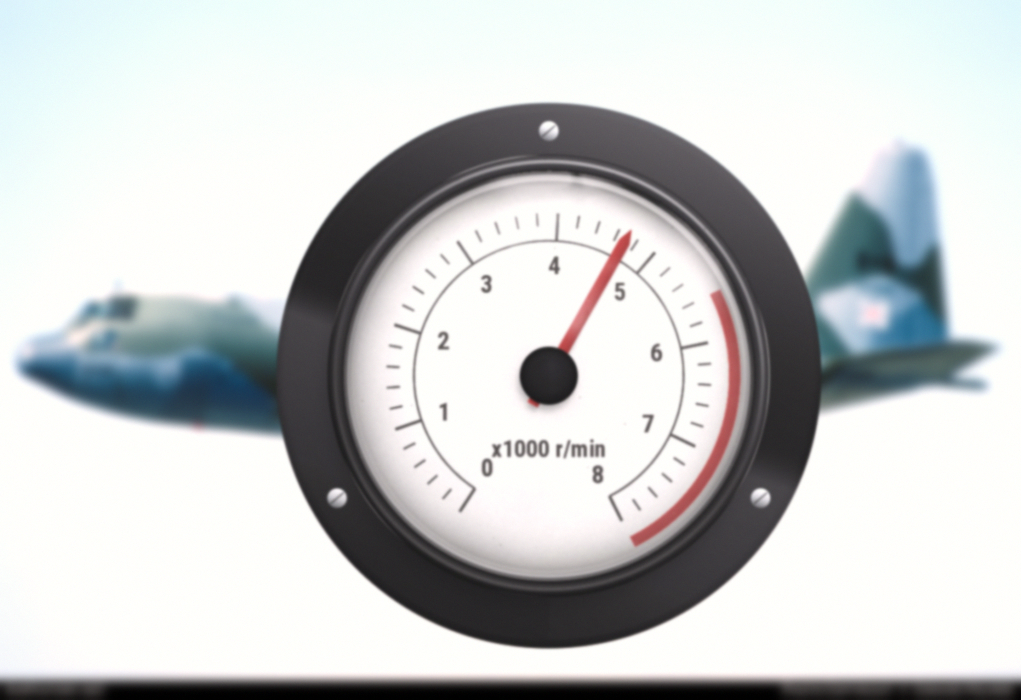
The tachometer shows 4700rpm
